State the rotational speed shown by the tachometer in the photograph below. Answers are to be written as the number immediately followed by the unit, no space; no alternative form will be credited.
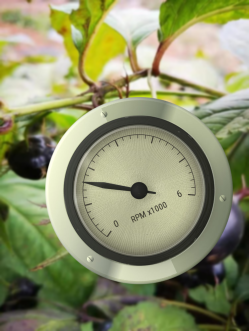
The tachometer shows 1600rpm
